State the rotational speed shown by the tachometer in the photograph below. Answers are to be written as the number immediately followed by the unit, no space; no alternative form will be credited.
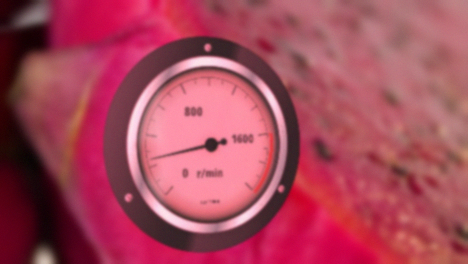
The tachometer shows 250rpm
